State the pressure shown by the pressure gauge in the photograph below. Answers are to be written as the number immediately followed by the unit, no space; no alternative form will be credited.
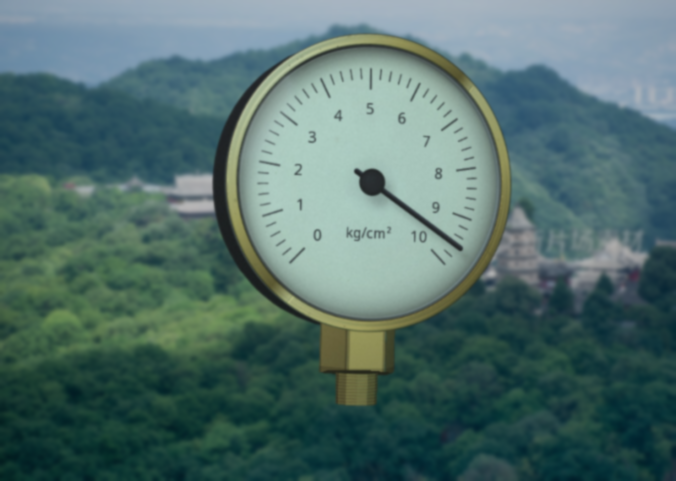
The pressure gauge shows 9.6kg/cm²
